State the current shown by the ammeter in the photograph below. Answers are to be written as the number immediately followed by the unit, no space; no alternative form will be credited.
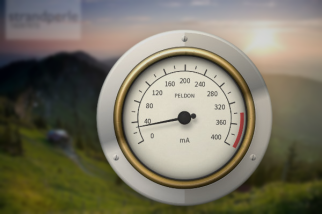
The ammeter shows 30mA
